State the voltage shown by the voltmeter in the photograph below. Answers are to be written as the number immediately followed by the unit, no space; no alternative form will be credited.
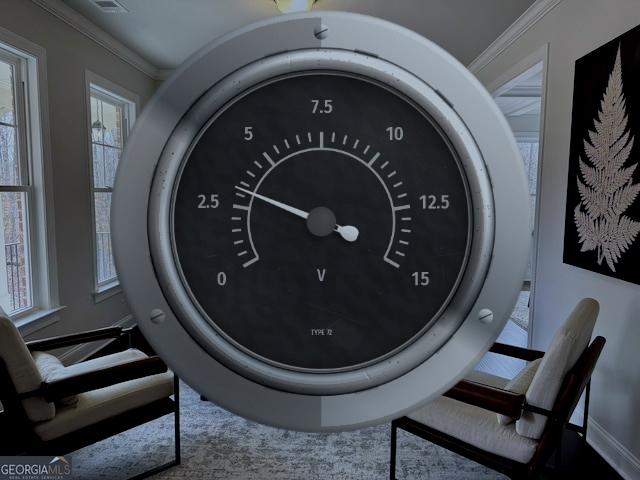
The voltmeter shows 3.25V
